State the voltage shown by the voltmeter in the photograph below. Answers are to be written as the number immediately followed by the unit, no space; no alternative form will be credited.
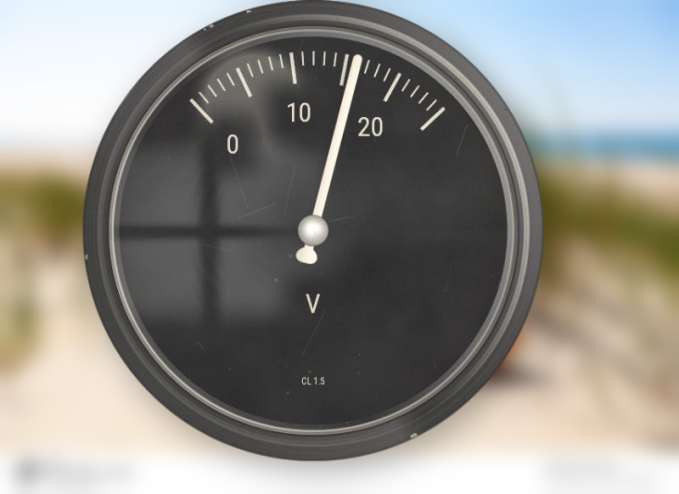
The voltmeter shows 16V
